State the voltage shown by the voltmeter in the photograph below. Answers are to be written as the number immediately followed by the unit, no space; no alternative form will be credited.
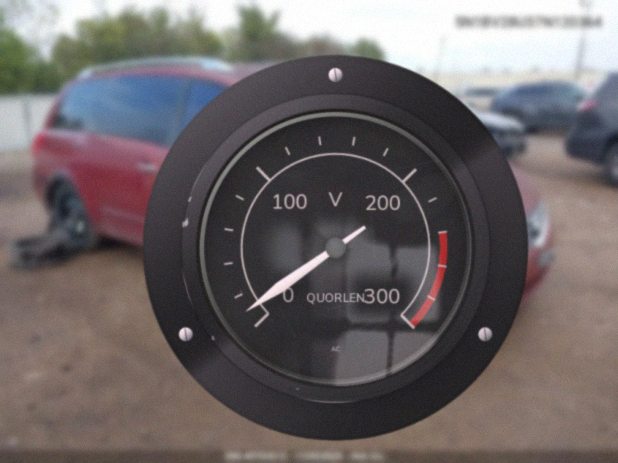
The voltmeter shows 10V
